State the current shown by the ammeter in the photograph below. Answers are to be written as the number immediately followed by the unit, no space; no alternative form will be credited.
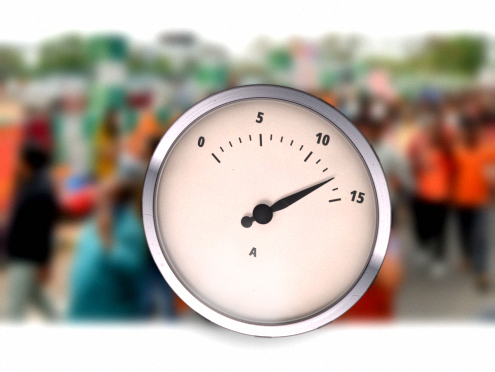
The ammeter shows 13A
